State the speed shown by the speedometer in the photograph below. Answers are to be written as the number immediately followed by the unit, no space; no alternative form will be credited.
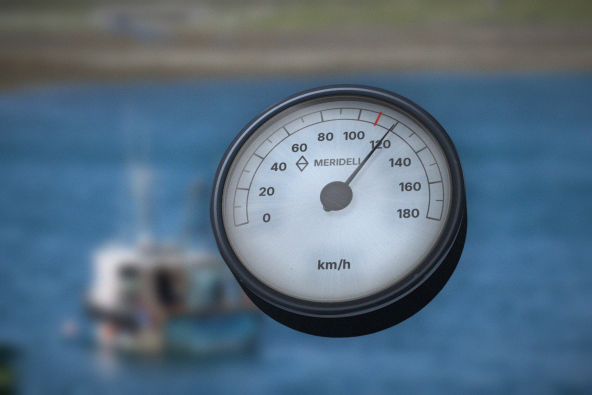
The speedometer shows 120km/h
